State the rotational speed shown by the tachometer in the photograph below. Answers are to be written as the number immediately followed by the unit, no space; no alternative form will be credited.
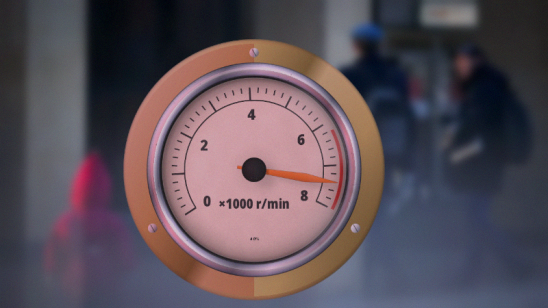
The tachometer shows 7400rpm
